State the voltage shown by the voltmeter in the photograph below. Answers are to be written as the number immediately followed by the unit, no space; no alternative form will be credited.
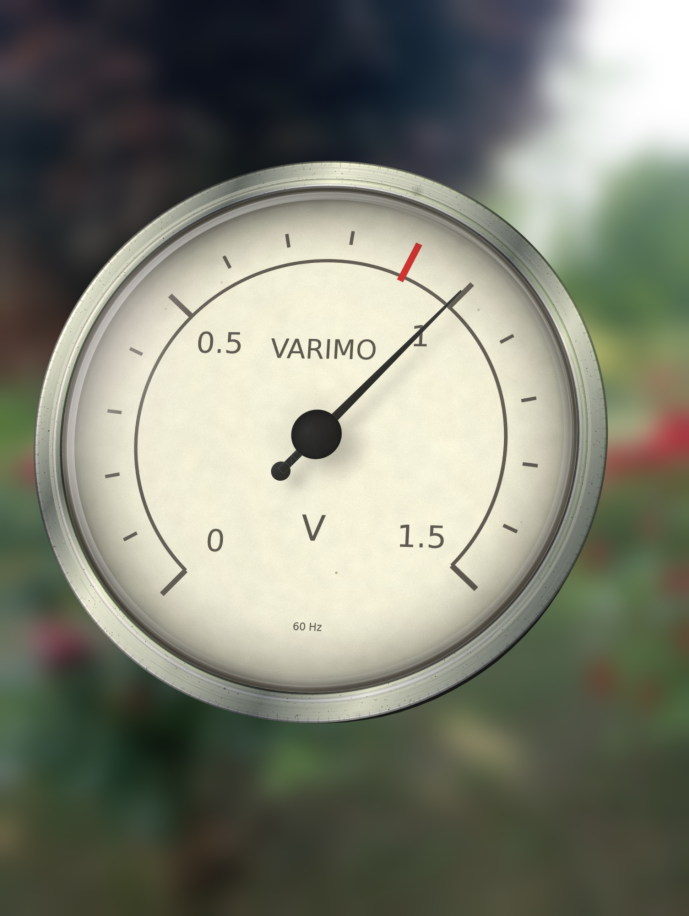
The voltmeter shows 1V
